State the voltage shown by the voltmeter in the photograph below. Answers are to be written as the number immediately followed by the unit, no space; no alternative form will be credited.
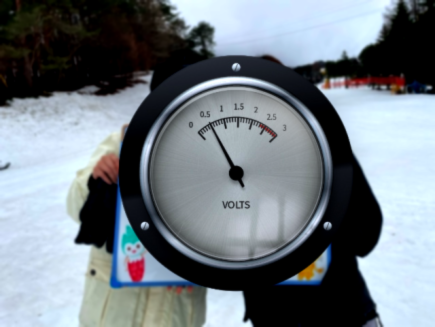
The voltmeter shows 0.5V
